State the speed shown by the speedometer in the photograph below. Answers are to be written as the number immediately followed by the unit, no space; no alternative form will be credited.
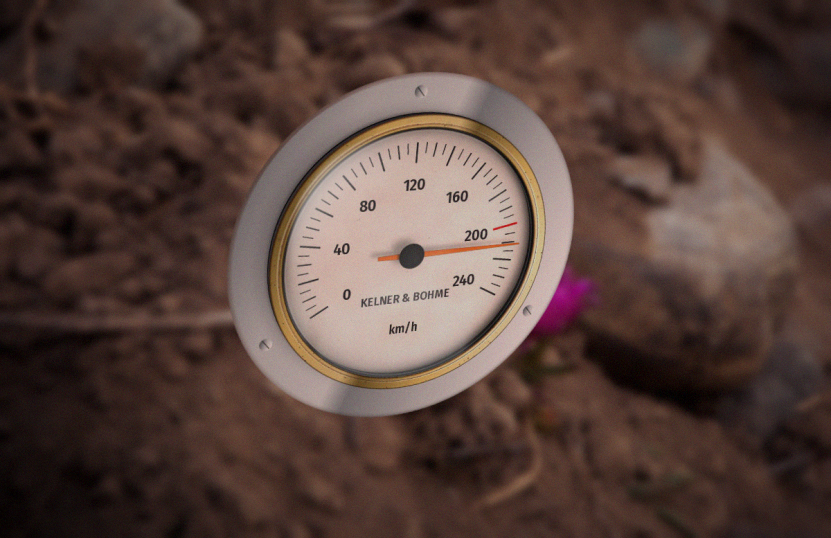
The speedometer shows 210km/h
